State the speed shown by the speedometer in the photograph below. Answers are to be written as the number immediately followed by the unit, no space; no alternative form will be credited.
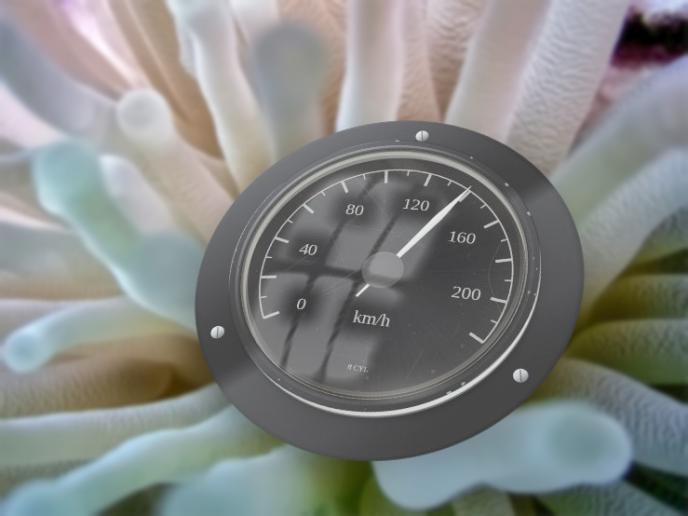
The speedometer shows 140km/h
